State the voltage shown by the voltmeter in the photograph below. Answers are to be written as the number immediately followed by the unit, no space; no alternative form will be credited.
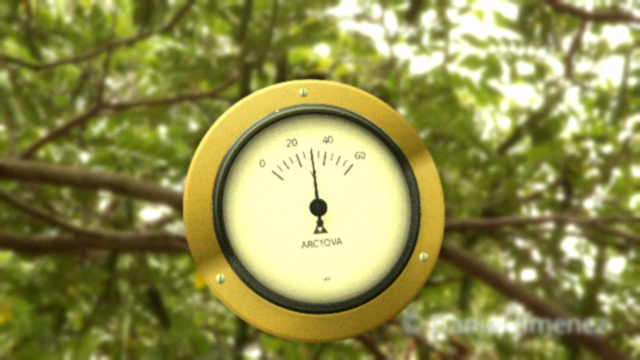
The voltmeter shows 30V
